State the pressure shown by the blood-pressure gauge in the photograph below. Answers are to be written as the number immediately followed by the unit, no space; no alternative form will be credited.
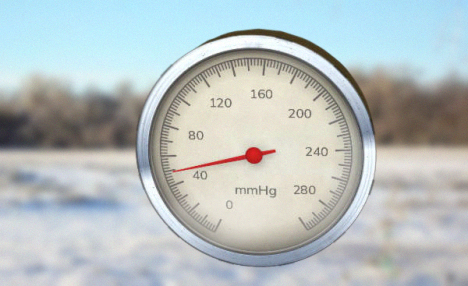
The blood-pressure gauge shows 50mmHg
